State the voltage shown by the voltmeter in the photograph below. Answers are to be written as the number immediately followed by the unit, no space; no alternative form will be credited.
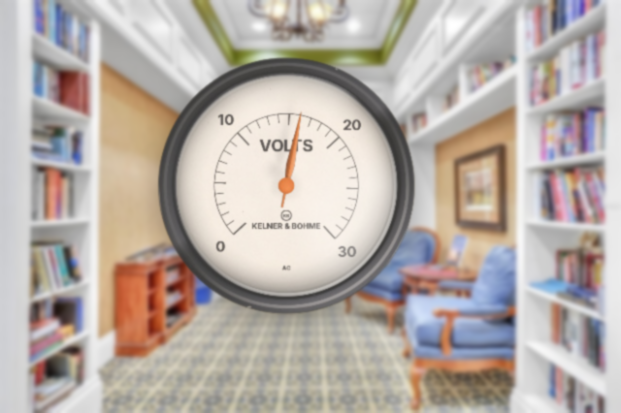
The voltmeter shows 16V
